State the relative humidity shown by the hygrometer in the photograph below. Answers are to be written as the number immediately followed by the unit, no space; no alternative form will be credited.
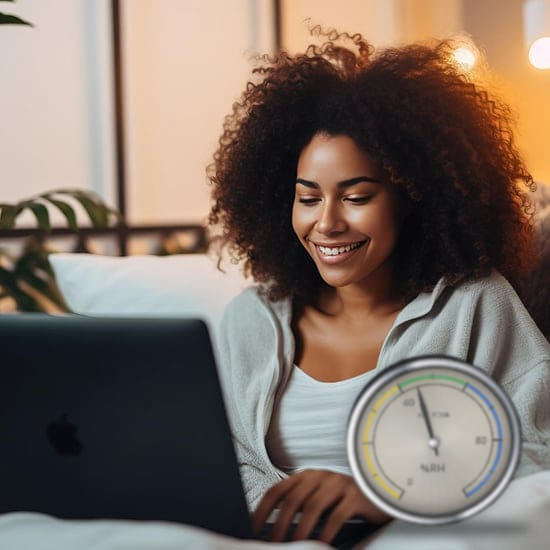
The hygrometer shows 45%
